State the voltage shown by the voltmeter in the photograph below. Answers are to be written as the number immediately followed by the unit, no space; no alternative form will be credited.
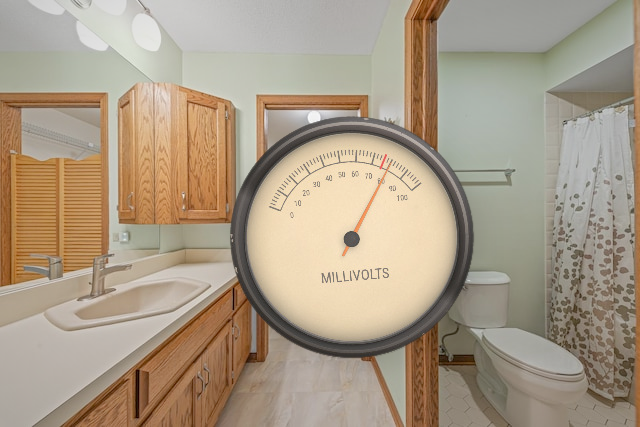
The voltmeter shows 80mV
